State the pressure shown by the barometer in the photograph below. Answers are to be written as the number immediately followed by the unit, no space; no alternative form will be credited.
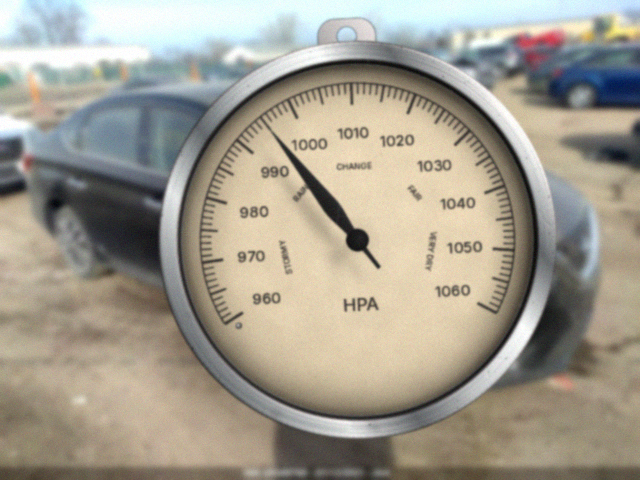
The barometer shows 995hPa
